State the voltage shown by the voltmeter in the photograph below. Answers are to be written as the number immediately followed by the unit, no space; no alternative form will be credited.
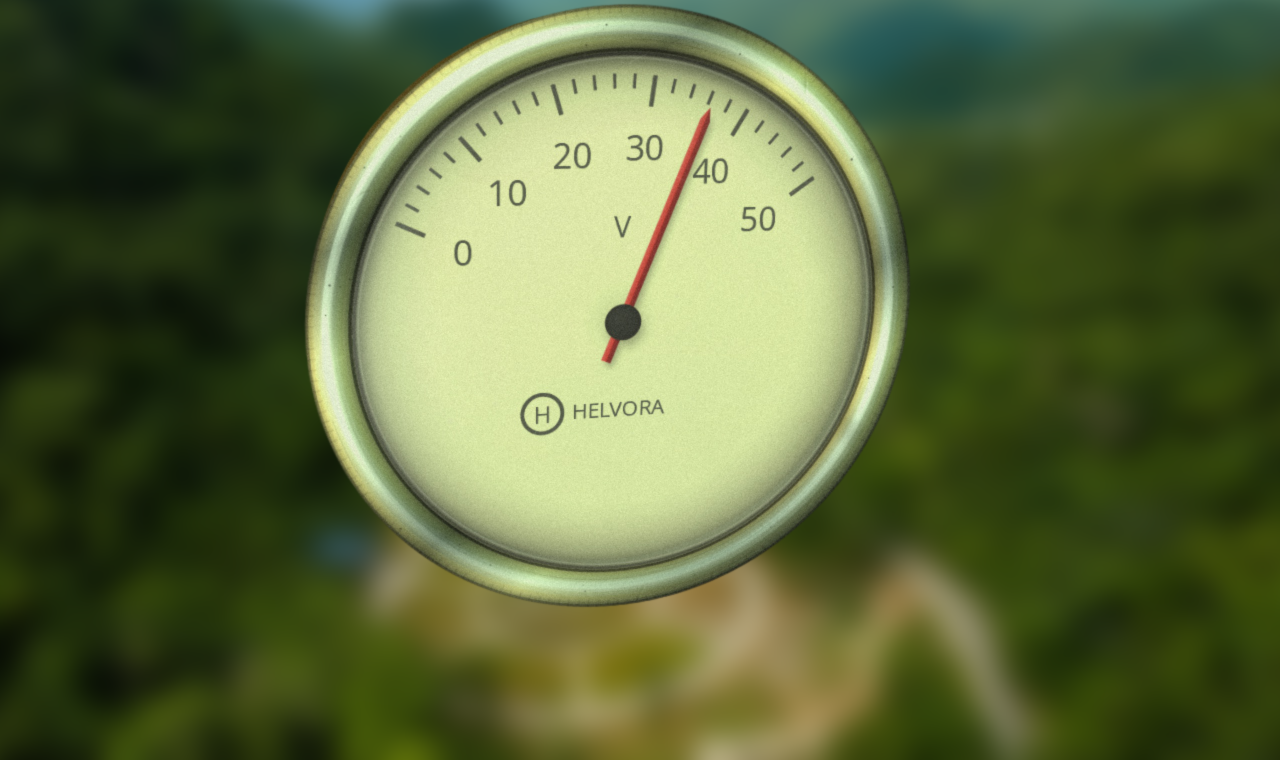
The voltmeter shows 36V
